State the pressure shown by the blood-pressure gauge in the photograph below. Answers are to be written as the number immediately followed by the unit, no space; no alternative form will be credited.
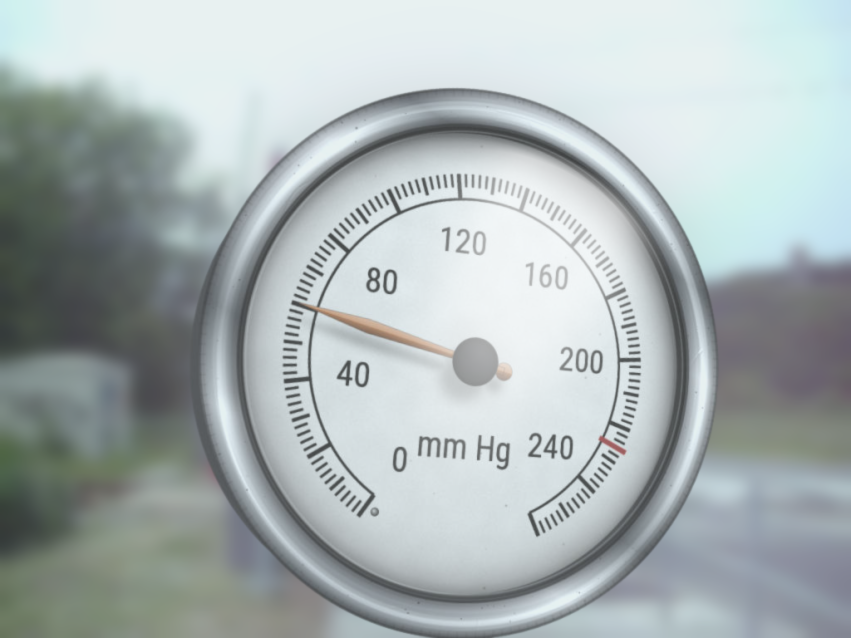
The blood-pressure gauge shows 60mmHg
